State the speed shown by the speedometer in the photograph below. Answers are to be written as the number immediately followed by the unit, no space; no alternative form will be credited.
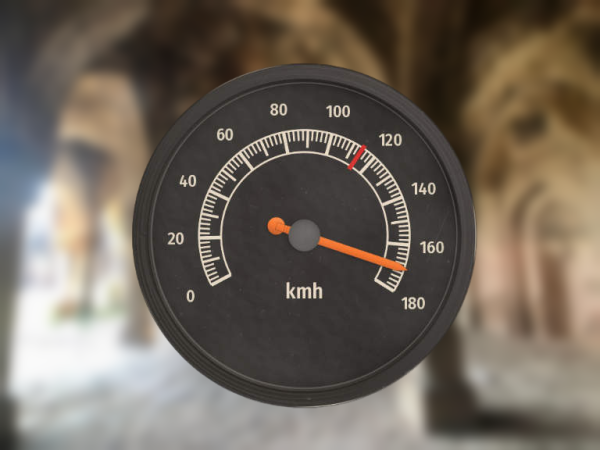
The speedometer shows 170km/h
